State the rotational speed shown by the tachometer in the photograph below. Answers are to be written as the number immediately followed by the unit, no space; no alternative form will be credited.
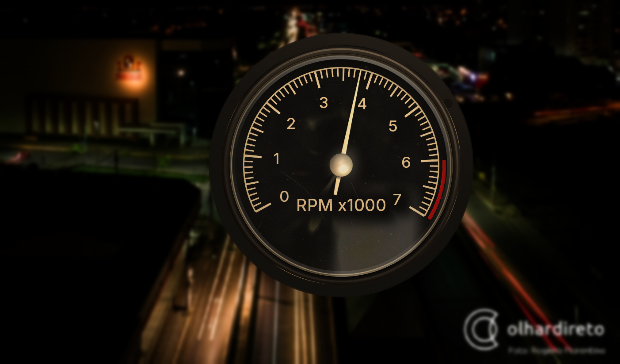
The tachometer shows 3800rpm
